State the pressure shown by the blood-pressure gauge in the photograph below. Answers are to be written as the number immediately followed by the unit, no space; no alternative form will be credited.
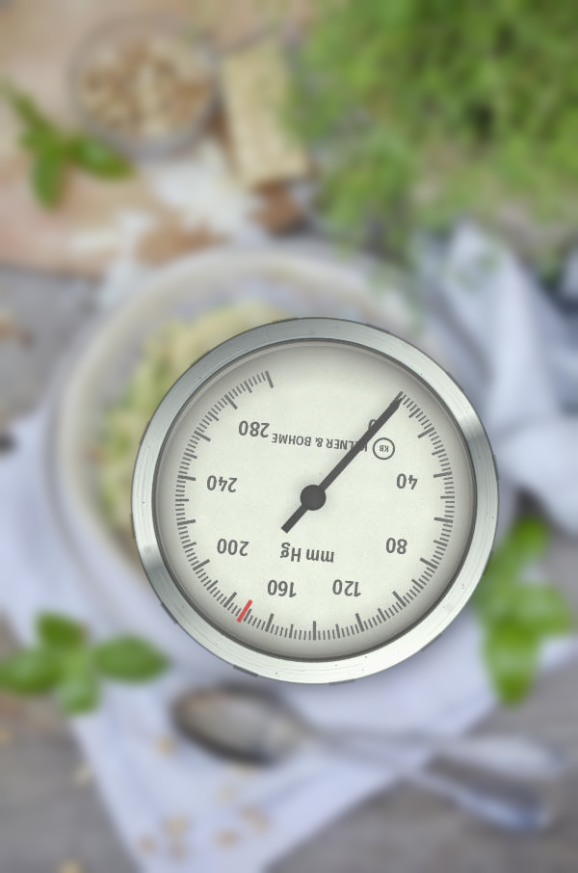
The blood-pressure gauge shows 2mmHg
